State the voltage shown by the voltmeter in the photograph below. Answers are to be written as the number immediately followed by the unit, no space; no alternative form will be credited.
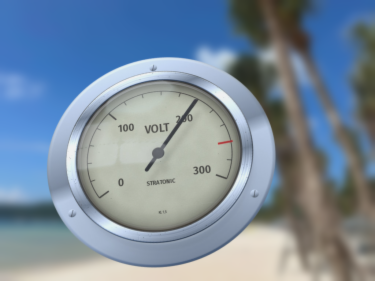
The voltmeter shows 200V
